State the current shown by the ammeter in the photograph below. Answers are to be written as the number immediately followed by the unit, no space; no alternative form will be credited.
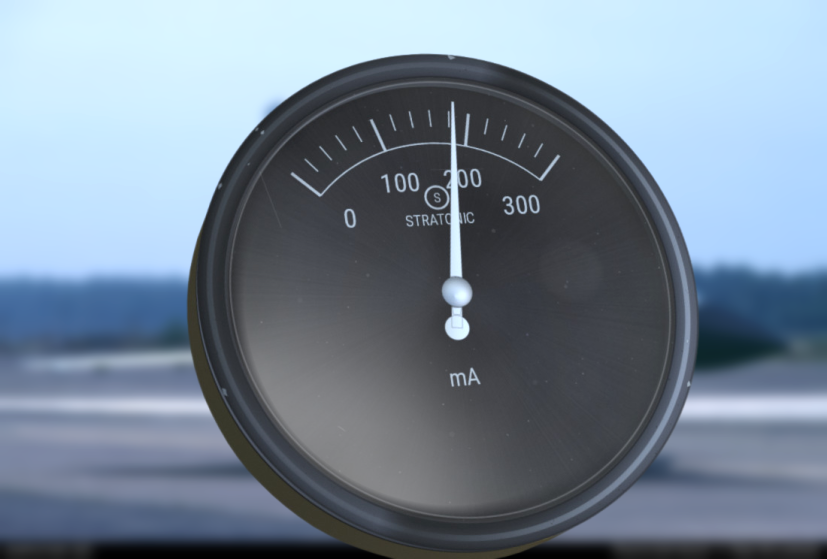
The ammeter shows 180mA
